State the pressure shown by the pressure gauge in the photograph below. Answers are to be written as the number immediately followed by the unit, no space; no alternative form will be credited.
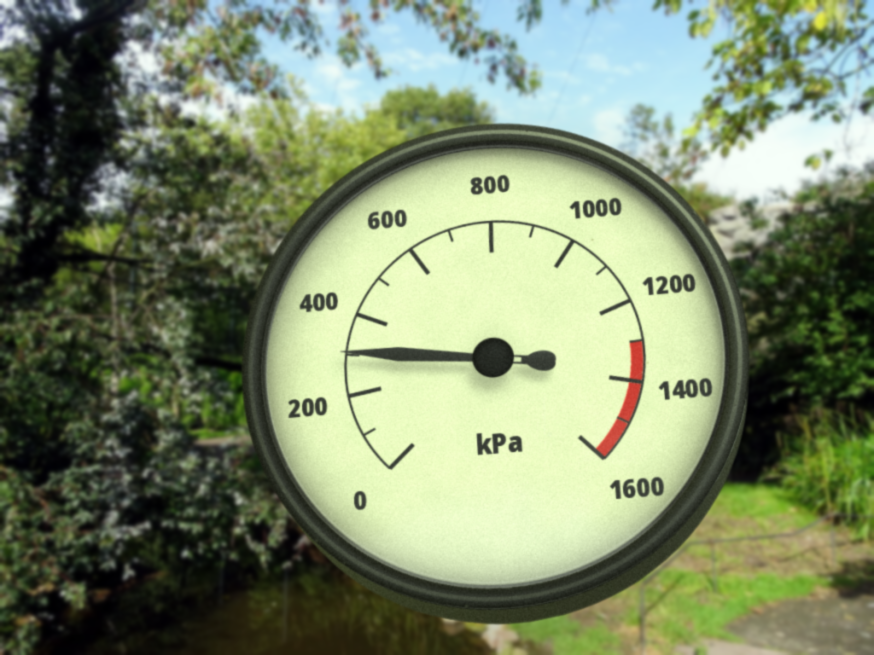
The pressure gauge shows 300kPa
